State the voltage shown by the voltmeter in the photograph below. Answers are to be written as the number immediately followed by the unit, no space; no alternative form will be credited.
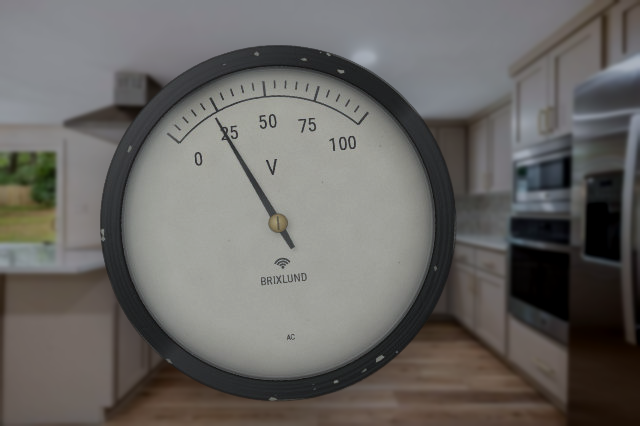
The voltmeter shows 22.5V
